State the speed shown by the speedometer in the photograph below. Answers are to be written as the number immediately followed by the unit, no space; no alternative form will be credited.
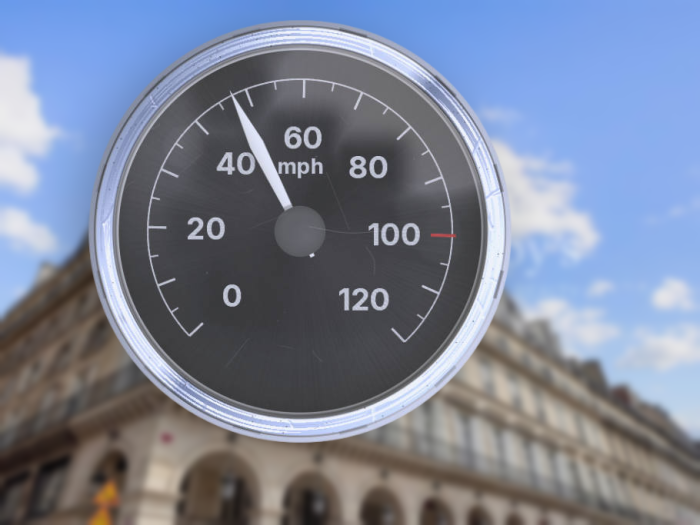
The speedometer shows 47.5mph
